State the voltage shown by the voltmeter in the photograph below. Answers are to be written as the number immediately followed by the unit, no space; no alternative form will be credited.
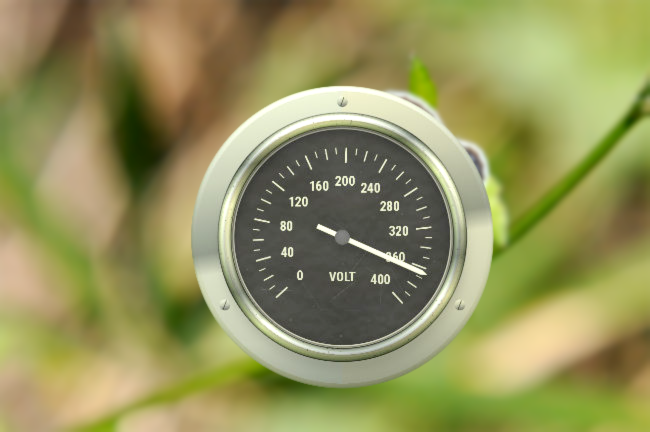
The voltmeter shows 365V
